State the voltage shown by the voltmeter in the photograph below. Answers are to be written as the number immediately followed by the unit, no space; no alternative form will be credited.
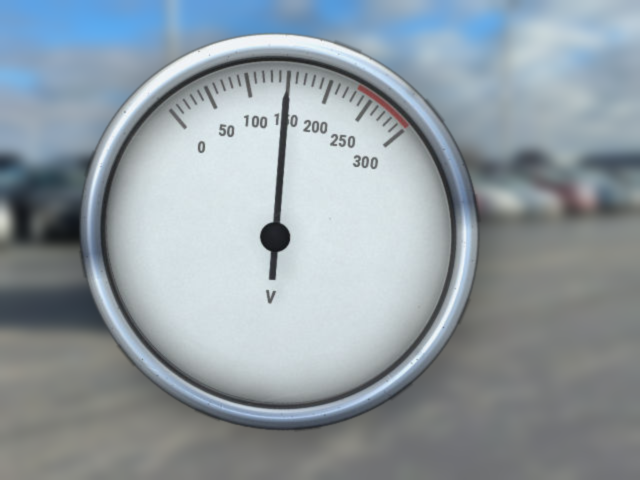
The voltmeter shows 150V
